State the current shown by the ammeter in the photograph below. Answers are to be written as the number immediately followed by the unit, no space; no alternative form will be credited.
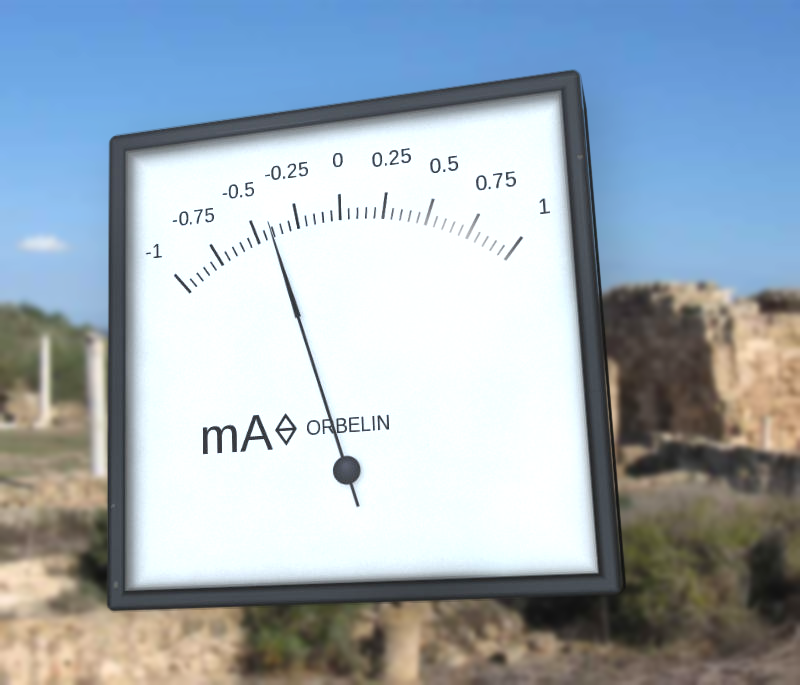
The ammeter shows -0.4mA
